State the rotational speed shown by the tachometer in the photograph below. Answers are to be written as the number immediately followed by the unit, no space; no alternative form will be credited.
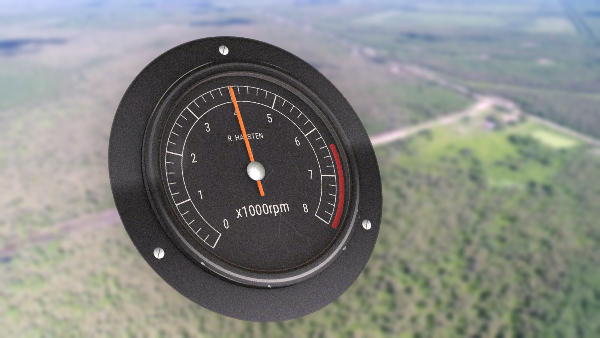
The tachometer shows 4000rpm
